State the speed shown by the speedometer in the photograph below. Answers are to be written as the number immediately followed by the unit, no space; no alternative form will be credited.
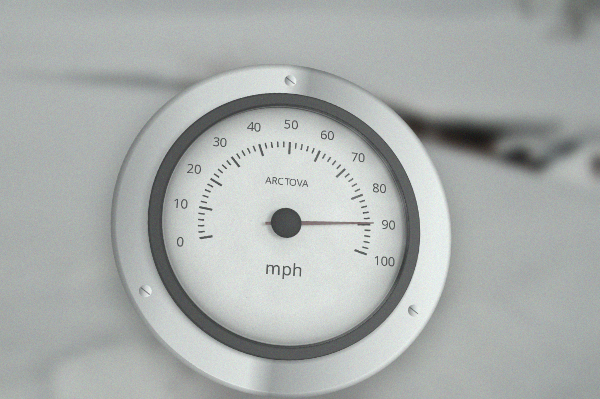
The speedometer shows 90mph
